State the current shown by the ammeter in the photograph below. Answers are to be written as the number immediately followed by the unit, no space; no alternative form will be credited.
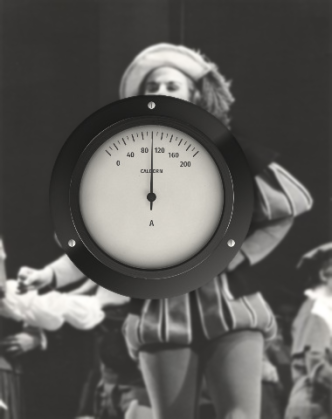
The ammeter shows 100A
